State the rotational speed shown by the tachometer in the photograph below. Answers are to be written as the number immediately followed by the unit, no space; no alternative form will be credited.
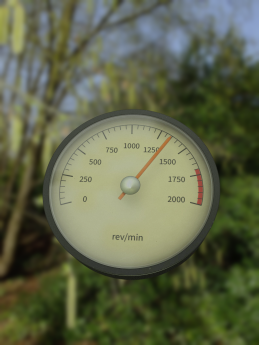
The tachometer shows 1350rpm
